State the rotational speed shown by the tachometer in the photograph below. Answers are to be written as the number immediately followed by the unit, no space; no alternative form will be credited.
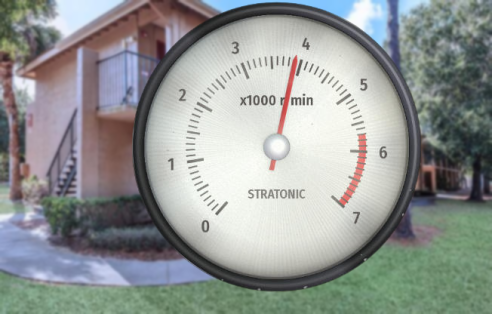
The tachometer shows 3900rpm
